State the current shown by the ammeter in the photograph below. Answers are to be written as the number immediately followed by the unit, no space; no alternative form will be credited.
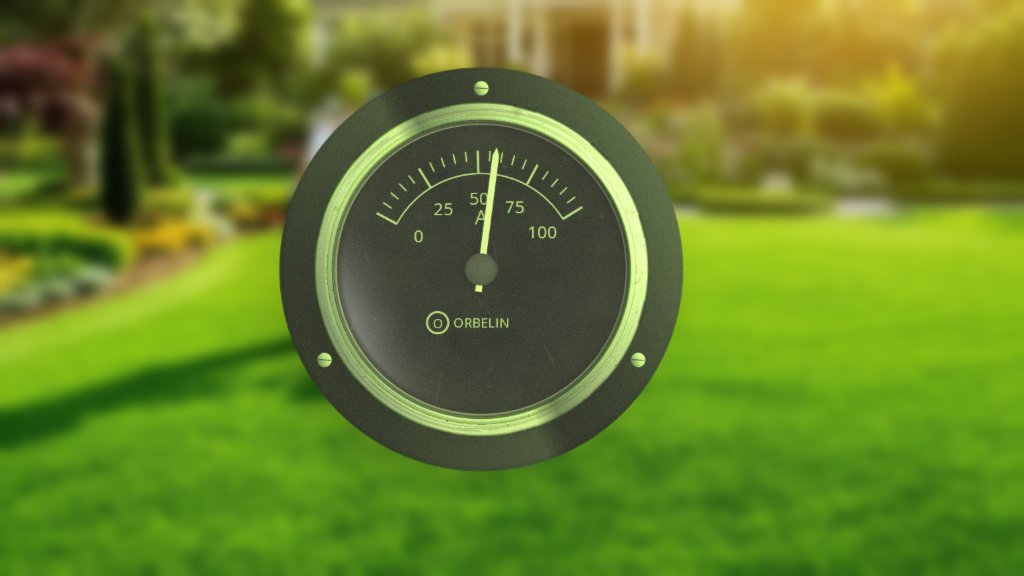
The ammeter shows 57.5A
